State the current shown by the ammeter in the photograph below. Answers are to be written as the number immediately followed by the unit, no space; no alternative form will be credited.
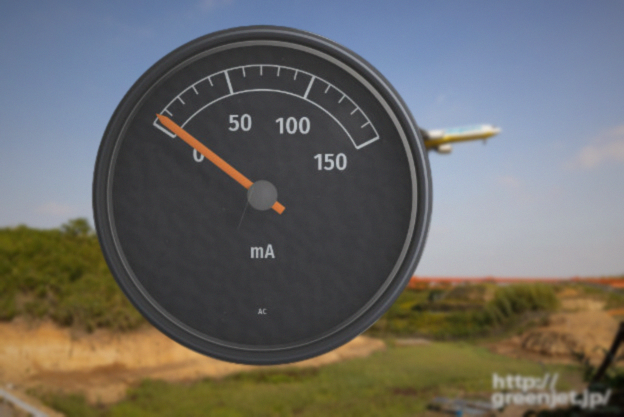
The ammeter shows 5mA
